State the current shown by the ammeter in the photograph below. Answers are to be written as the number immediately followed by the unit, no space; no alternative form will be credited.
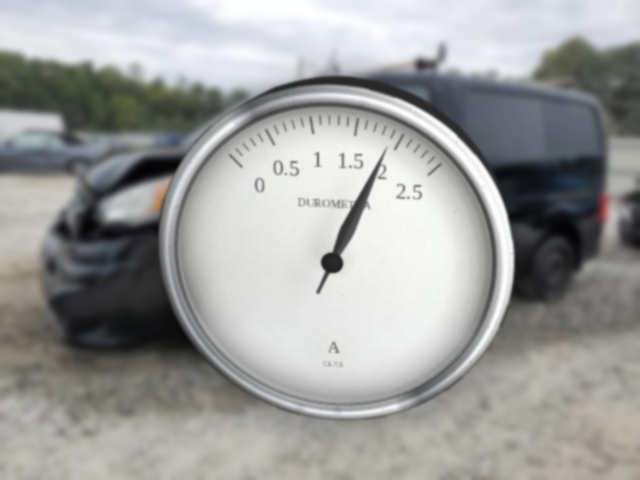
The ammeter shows 1.9A
